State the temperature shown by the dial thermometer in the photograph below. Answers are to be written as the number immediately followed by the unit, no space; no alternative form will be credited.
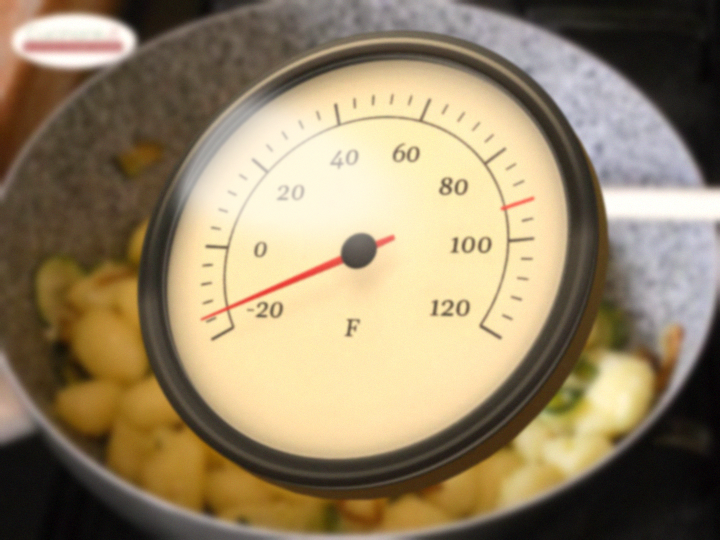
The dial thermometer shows -16°F
